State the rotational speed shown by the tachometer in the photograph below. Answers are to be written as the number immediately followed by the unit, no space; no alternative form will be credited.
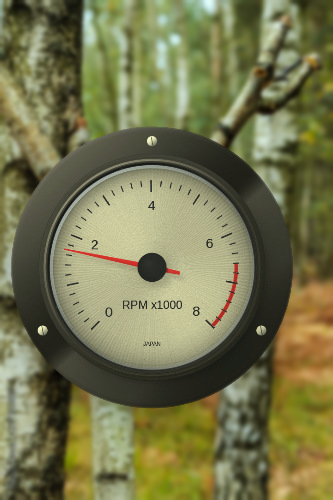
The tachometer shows 1700rpm
